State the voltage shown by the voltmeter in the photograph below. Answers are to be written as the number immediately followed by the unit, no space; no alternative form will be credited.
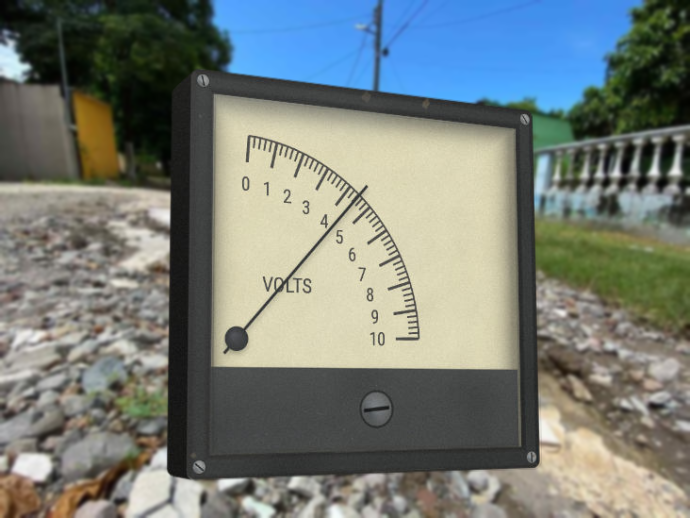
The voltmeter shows 4.4V
